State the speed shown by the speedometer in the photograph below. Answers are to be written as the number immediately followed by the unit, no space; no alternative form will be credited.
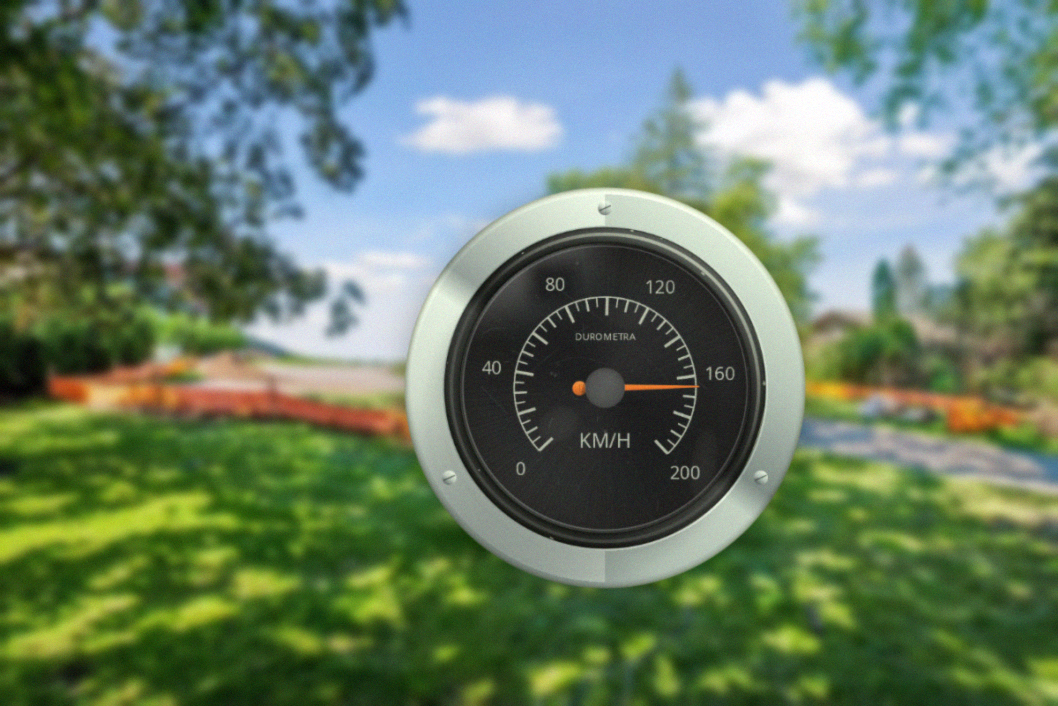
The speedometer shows 165km/h
